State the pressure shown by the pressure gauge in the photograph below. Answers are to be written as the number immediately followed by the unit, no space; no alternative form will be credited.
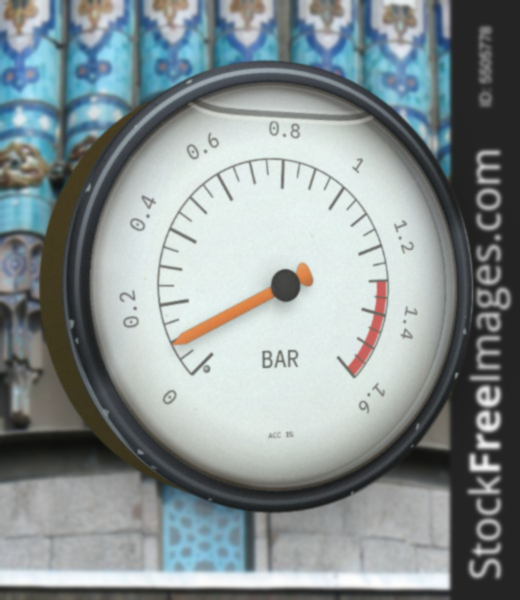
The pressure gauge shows 0.1bar
